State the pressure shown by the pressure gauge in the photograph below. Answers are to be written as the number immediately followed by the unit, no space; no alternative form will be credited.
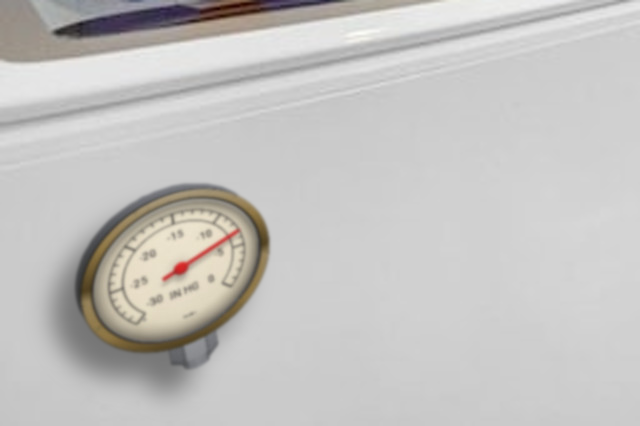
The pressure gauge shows -7inHg
